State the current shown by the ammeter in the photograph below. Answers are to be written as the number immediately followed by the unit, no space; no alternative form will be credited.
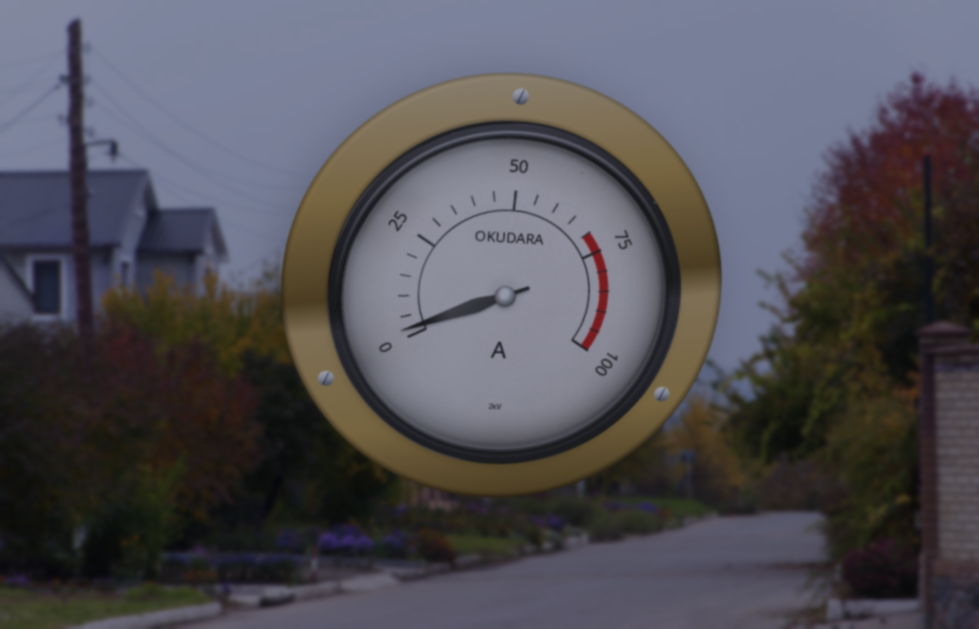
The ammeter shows 2.5A
